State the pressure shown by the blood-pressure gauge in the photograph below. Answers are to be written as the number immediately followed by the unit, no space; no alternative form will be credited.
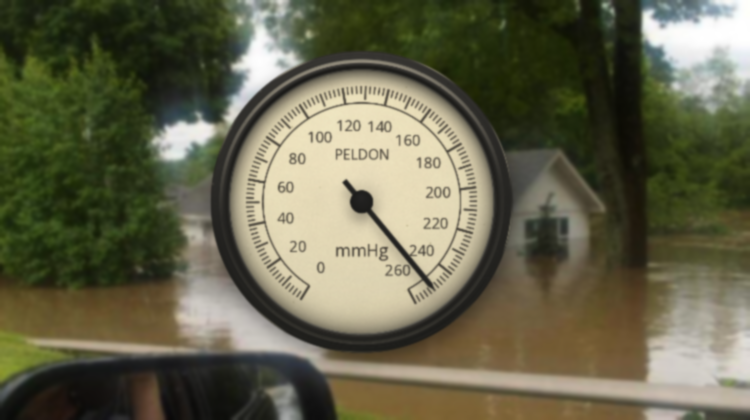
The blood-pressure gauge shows 250mmHg
